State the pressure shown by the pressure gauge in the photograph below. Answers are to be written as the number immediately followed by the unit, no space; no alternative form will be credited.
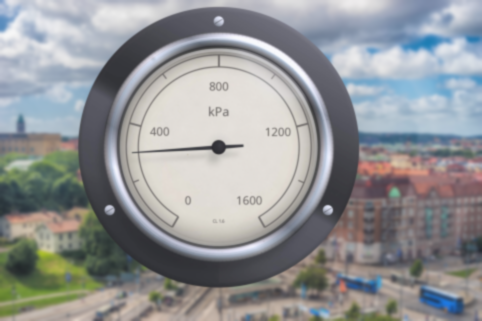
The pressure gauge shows 300kPa
